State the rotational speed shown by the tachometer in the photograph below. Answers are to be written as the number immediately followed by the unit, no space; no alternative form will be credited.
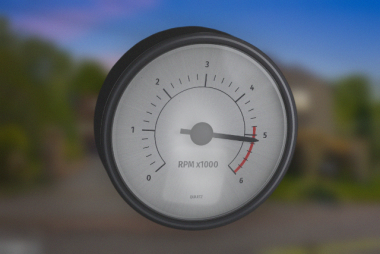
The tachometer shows 5100rpm
